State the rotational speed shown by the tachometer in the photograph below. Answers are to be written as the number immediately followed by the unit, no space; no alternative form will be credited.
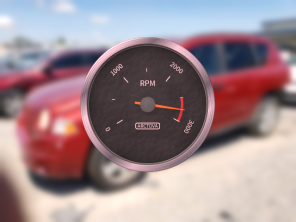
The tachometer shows 2750rpm
